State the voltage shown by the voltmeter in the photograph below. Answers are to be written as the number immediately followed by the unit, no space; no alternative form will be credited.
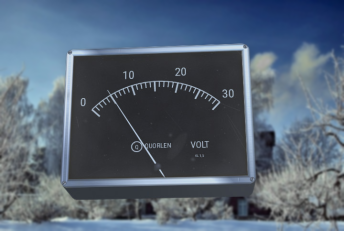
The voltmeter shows 5V
